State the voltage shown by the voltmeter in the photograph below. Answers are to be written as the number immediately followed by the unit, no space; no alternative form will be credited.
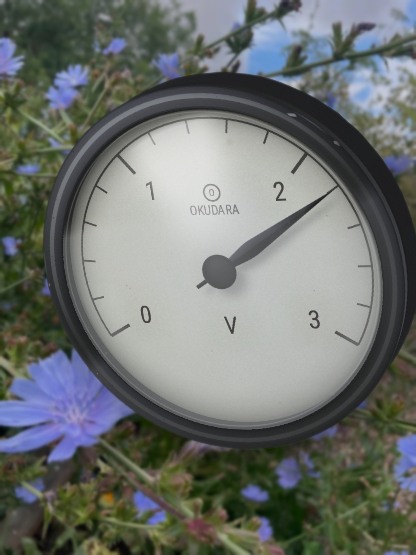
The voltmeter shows 2.2V
